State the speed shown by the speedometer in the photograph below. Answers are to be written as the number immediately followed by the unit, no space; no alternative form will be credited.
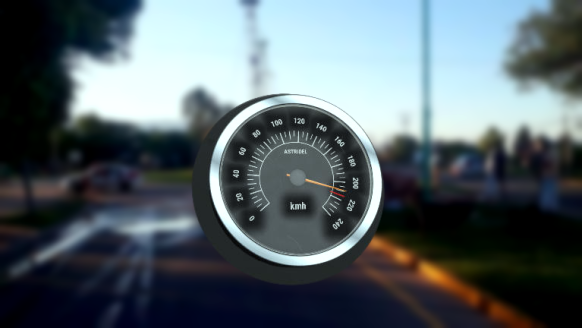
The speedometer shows 210km/h
